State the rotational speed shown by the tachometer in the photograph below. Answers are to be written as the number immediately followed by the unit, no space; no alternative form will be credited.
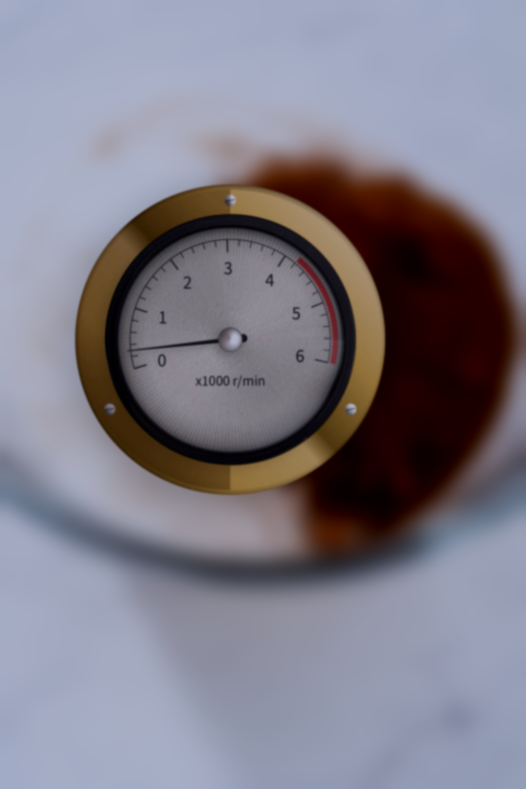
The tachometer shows 300rpm
